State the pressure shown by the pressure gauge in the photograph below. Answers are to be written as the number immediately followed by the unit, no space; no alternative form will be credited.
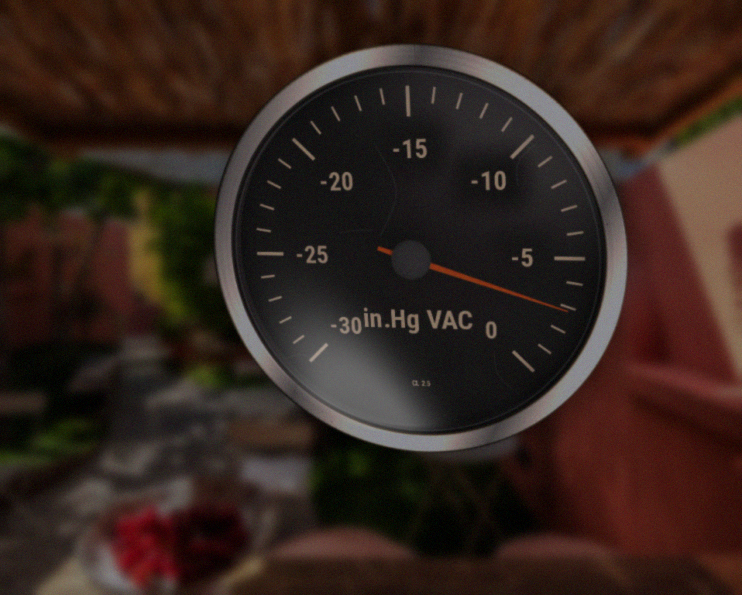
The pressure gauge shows -3inHg
